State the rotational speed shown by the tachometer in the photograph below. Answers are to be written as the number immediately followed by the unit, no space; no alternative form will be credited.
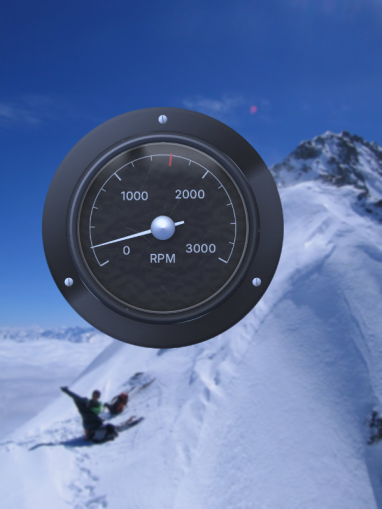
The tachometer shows 200rpm
